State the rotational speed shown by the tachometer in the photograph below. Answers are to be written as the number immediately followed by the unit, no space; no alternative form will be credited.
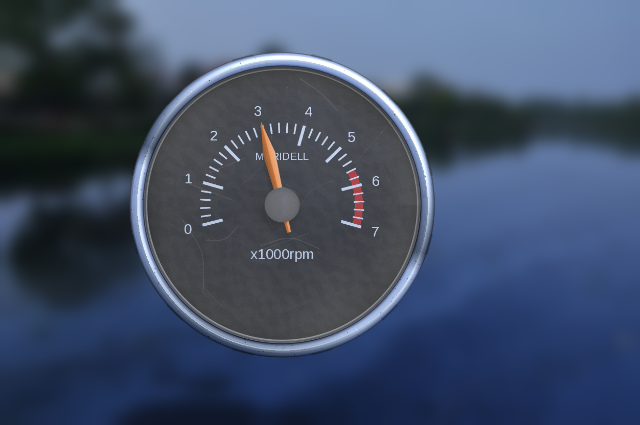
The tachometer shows 3000rpm
